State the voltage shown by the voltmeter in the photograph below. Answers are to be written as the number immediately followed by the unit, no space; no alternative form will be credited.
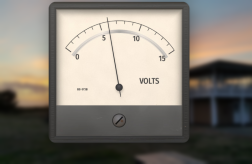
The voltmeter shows 6V
